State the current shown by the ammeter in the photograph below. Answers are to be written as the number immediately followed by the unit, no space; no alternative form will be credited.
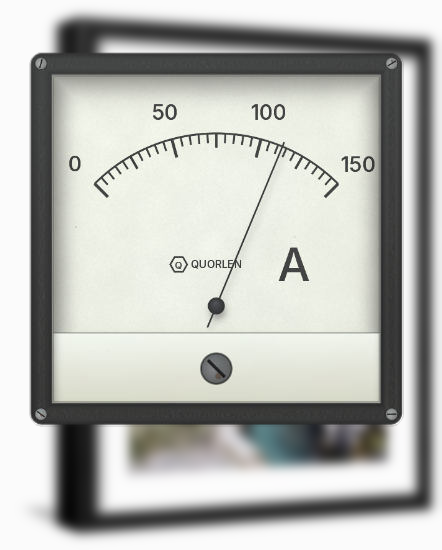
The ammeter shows 112.5A
